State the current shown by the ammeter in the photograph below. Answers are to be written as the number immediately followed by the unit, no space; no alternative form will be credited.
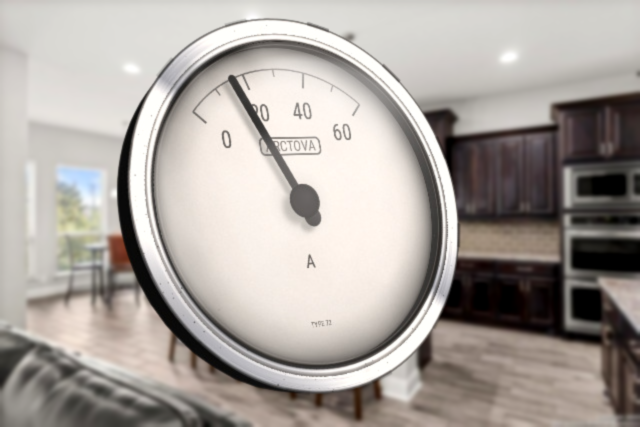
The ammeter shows 15A
